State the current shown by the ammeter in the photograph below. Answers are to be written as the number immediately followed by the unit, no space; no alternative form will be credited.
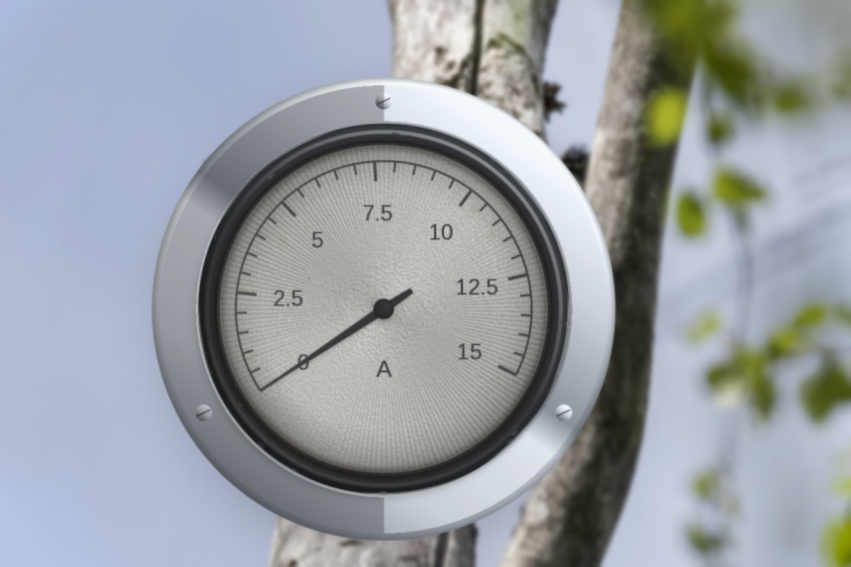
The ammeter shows 0A
